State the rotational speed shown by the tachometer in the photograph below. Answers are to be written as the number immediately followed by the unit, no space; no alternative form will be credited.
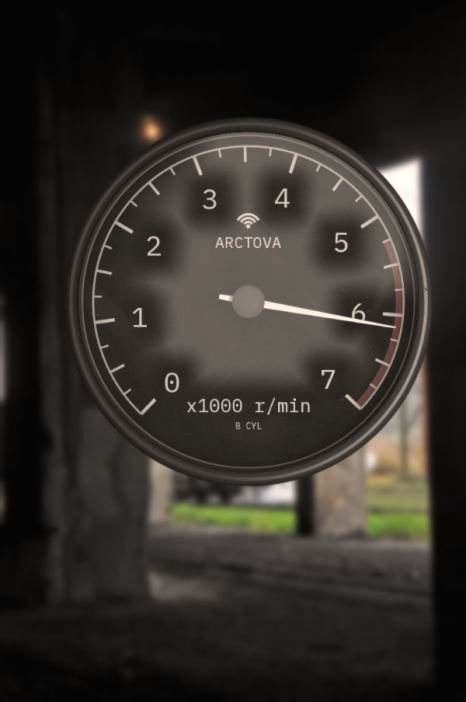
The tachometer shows 6125rpm
